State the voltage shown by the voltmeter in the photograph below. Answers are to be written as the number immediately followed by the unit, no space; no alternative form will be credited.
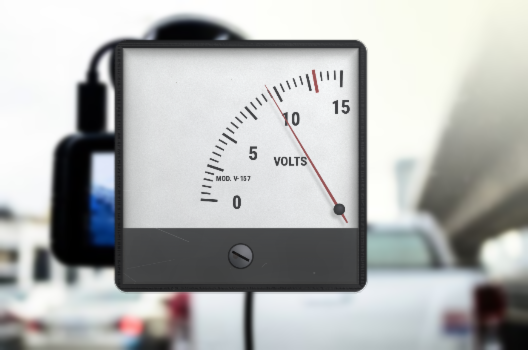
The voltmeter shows 9.5V
